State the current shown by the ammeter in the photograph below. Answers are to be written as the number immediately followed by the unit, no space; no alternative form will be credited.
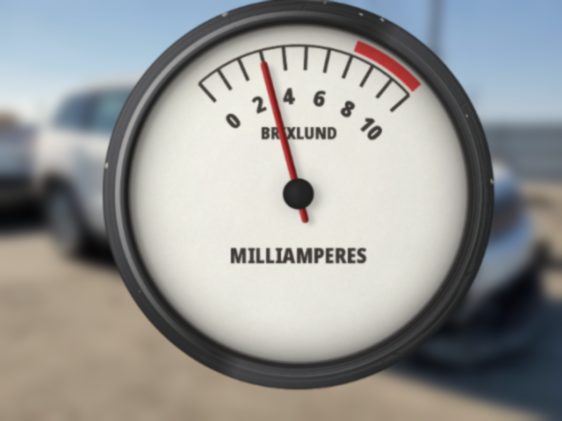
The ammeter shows 3mA
